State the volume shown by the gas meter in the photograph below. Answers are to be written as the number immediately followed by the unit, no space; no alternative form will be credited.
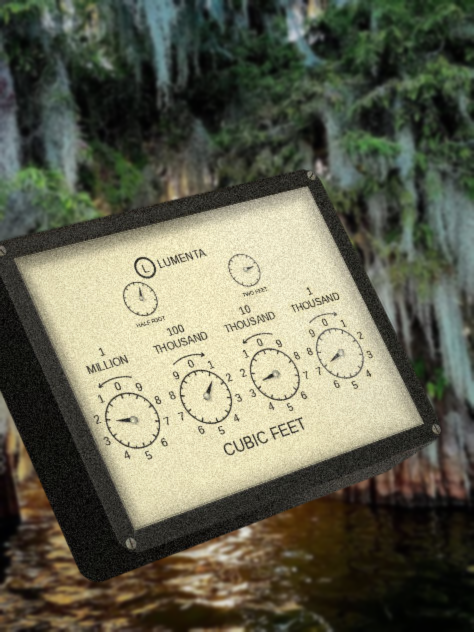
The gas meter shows 212700ft³
